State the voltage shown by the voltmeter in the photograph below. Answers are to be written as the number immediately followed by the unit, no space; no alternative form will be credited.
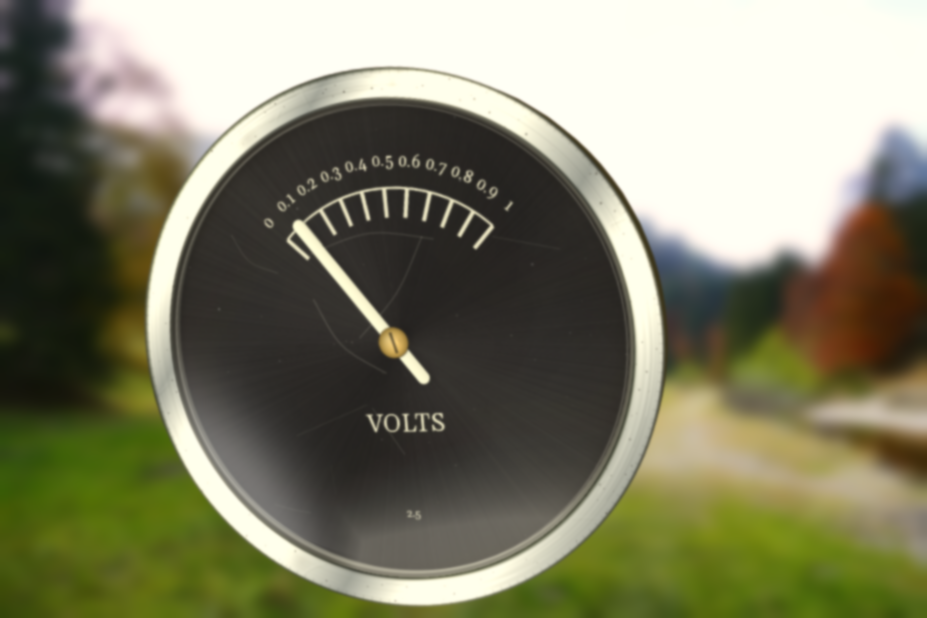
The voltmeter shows 0.1V
